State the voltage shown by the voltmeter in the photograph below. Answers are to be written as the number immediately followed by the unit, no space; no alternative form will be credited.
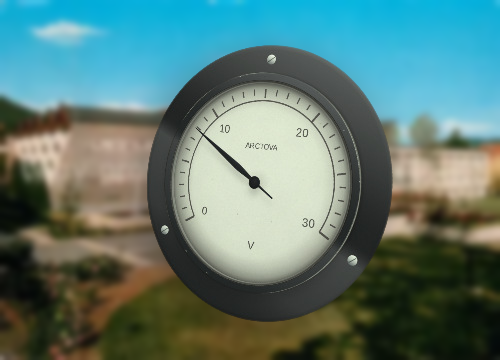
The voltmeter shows 8V
